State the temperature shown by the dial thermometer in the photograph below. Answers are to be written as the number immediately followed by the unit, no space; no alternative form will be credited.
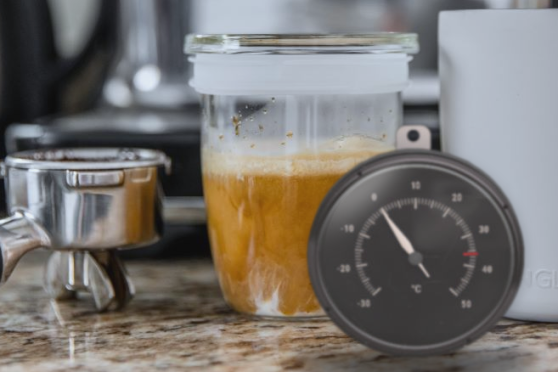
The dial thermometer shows 0°C
